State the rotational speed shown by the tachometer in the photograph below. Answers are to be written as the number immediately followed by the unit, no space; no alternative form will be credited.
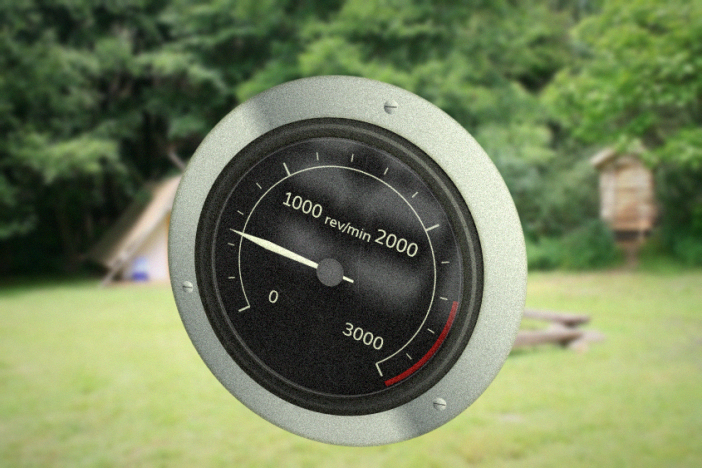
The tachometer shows 500rpm
